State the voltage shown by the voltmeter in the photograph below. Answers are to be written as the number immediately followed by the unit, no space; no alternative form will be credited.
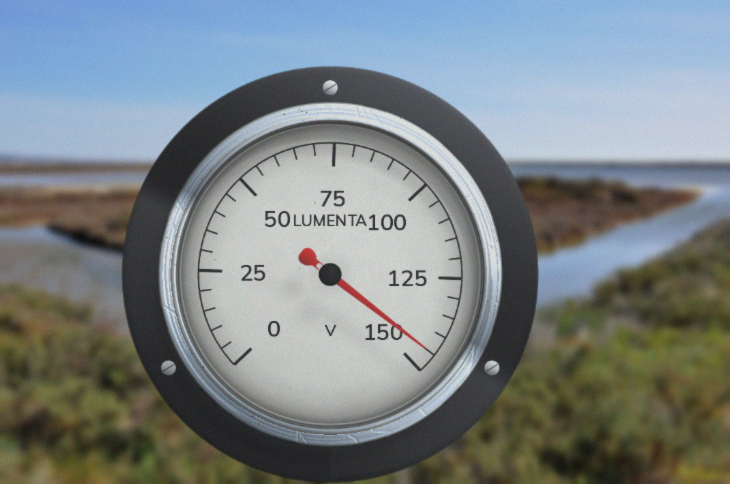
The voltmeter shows 145V
